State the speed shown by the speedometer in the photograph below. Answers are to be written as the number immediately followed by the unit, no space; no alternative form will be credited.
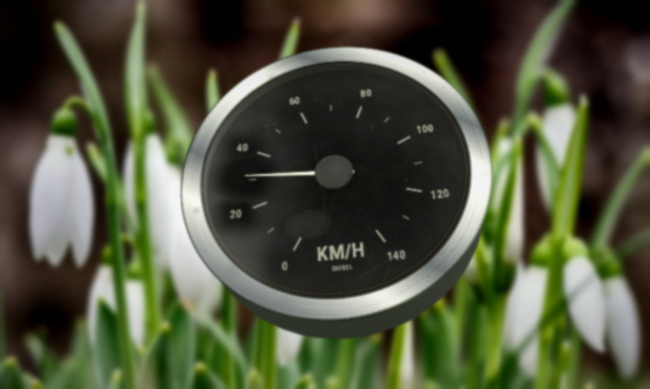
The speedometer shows 30km/h
